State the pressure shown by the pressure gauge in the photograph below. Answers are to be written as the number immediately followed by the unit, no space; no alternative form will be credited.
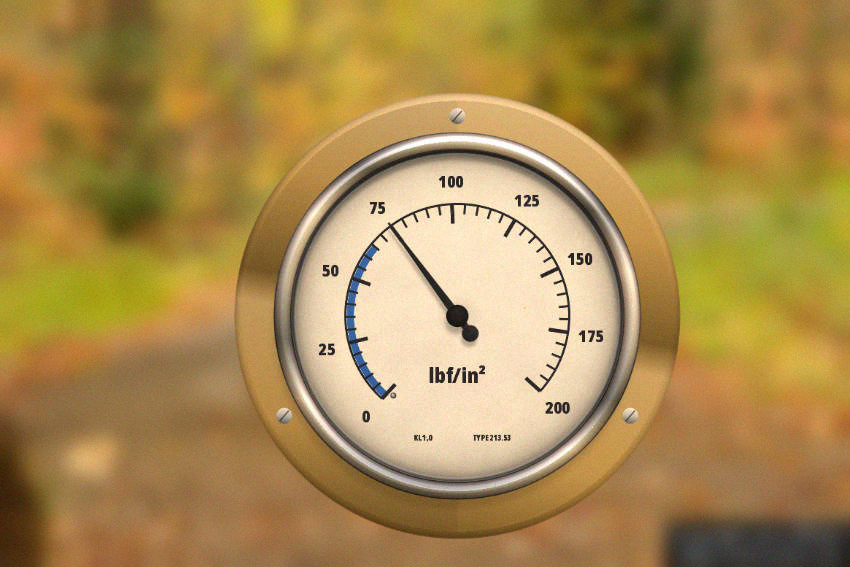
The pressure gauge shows 75psi
